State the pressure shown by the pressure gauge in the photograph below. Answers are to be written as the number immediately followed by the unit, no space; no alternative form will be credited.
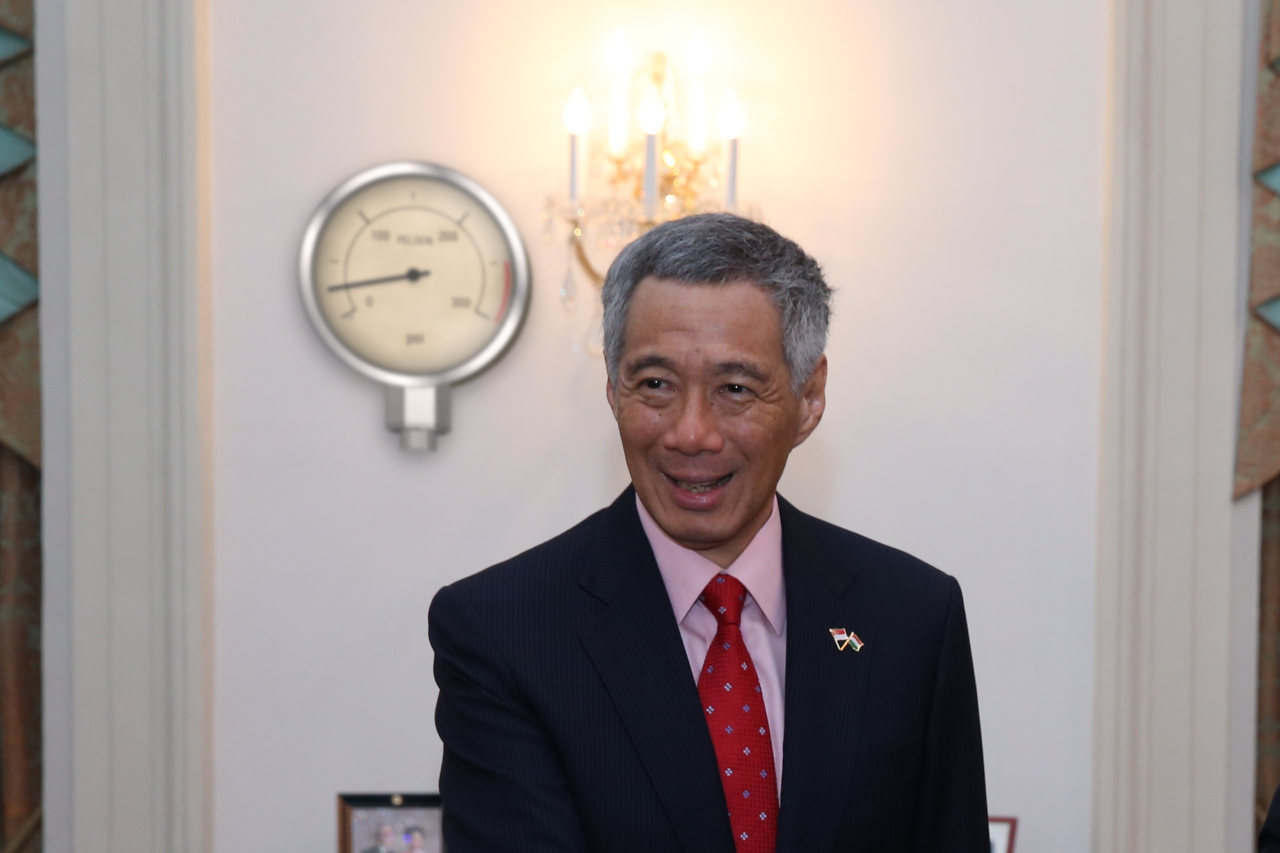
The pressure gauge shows 25psi
